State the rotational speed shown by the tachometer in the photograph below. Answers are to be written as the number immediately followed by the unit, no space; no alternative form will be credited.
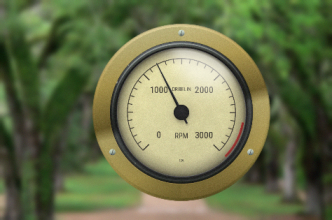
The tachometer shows 1200rpm
